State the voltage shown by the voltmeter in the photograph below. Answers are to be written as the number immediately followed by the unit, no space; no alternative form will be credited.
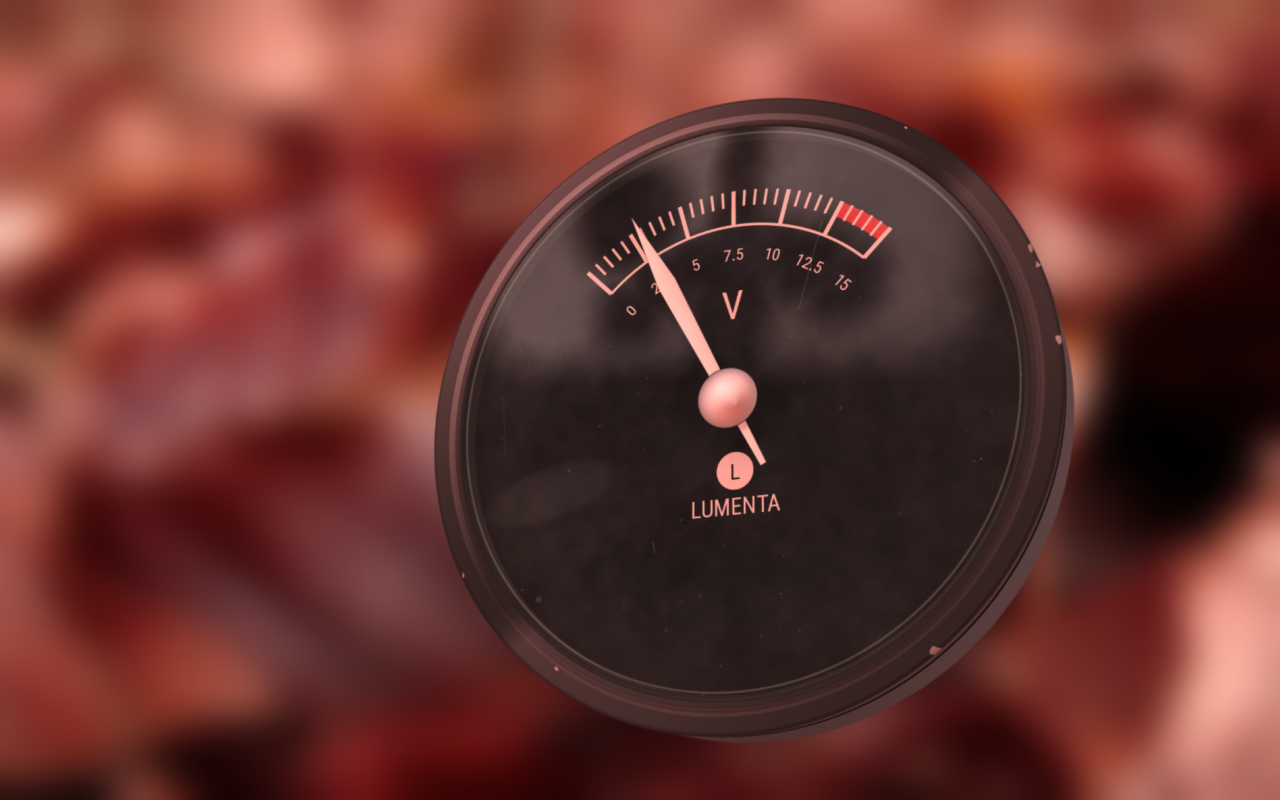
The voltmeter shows 3V
